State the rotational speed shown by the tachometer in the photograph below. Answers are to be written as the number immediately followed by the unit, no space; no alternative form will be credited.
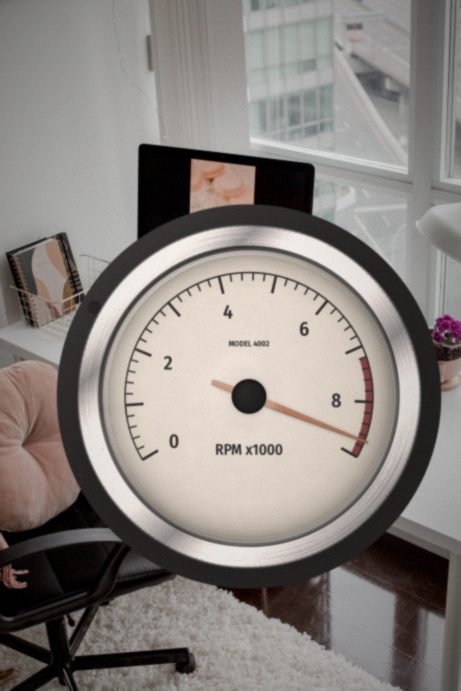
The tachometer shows 8700rpm
